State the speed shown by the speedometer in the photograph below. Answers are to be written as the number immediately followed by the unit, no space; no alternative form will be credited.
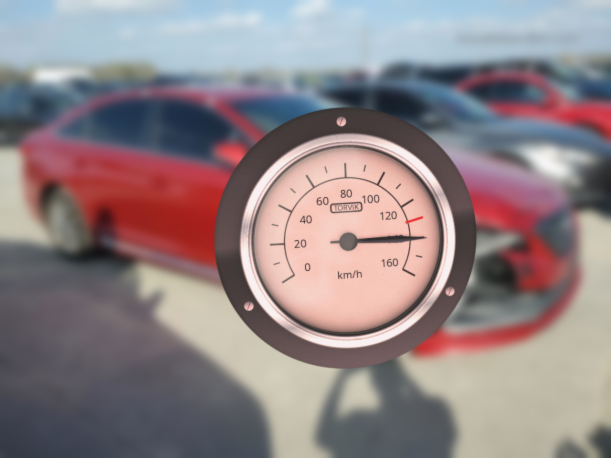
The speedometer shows 140km/h
